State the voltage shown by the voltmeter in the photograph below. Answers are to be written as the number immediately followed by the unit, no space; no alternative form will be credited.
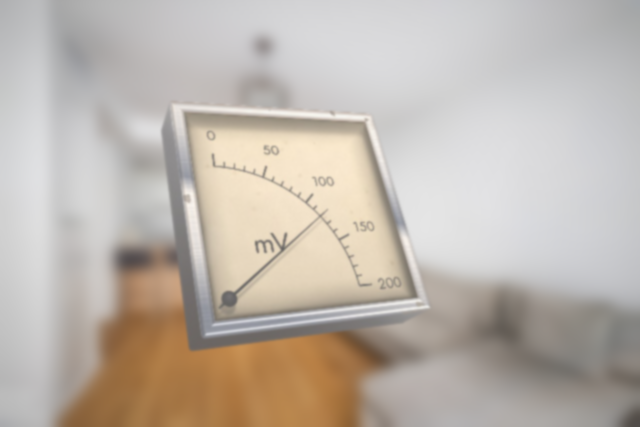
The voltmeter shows 120mV
